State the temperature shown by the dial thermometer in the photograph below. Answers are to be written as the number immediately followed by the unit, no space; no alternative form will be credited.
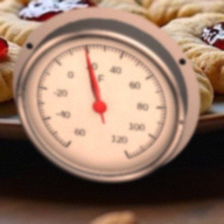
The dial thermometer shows 20°F
